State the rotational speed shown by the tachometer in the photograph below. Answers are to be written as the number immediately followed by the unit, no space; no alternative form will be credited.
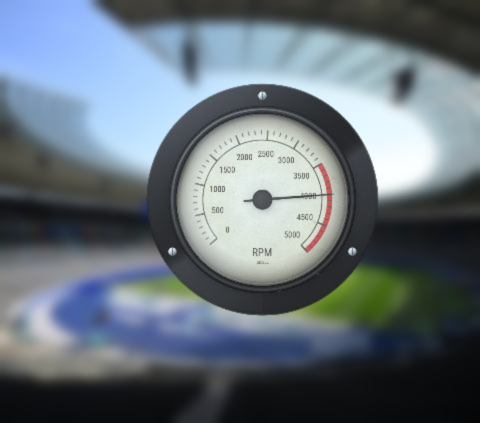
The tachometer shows 4000rpm
